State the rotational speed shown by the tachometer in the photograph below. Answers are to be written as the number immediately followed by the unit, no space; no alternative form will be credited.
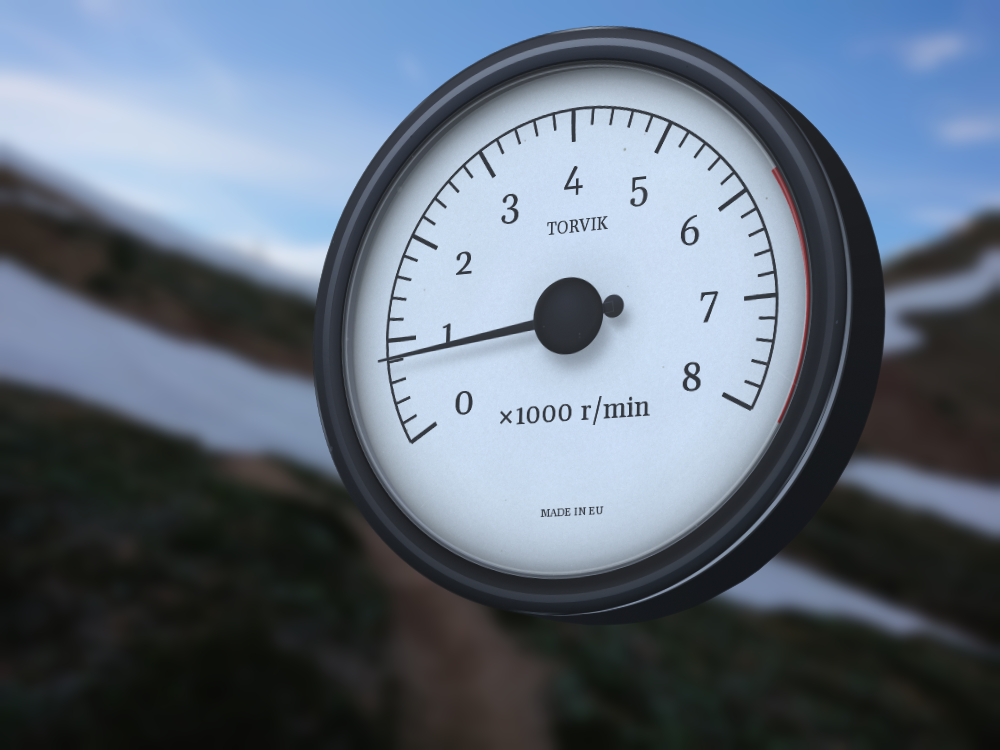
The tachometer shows 800rpm
